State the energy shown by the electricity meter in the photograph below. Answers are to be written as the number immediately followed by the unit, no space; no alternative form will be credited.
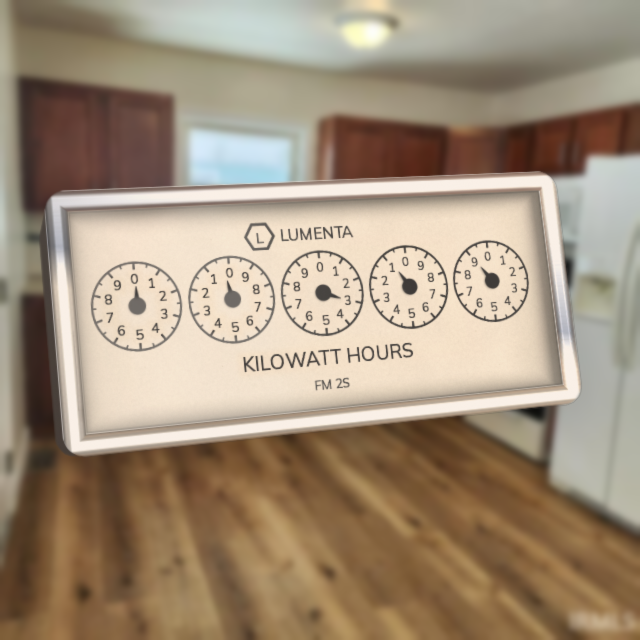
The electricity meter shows 309kWh
